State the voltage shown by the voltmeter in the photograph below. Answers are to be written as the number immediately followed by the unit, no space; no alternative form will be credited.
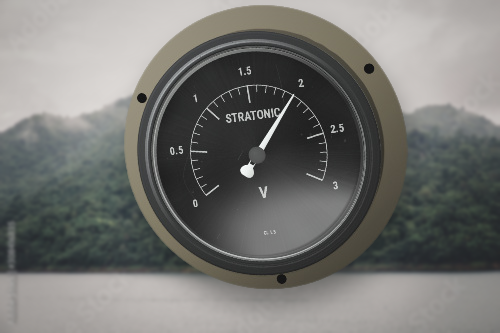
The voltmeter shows 2V
